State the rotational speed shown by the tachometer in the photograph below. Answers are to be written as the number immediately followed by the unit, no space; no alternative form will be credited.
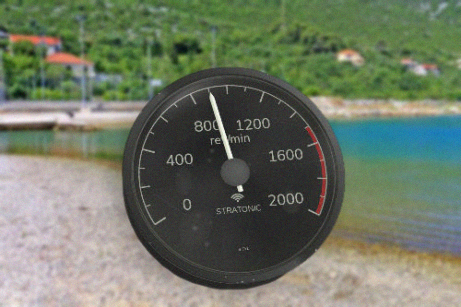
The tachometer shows 900rpm
